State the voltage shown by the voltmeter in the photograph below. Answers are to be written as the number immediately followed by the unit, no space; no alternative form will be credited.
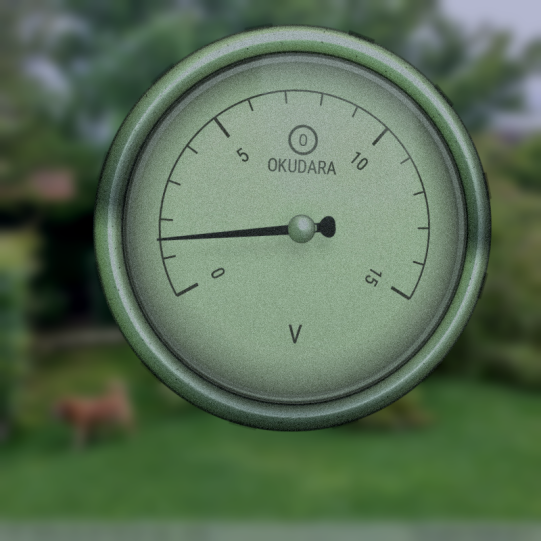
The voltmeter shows 1.5V
